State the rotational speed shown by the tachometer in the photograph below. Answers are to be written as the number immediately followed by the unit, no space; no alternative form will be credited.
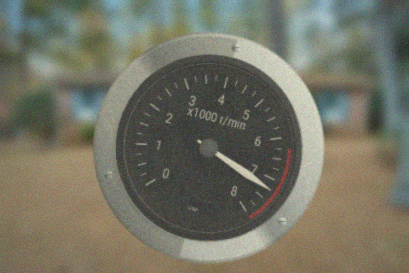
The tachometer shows 7250rpm
